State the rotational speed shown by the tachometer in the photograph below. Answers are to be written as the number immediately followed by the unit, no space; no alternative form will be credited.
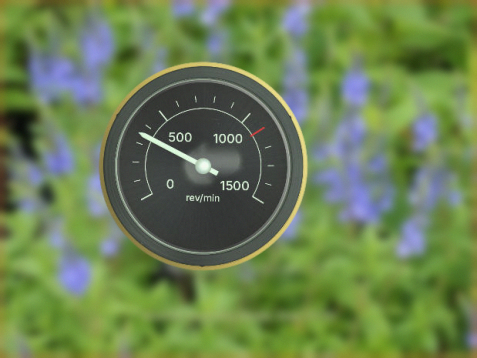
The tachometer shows 350rpm
